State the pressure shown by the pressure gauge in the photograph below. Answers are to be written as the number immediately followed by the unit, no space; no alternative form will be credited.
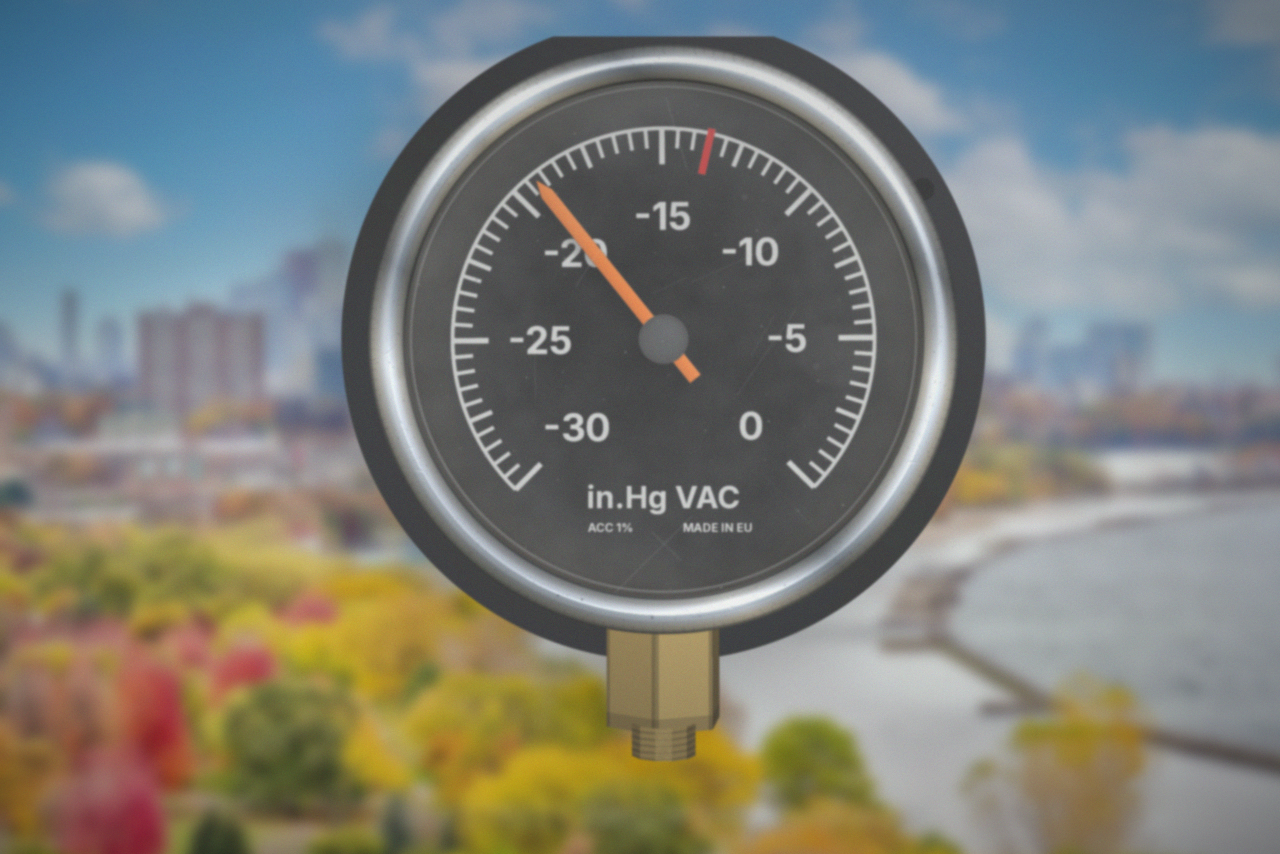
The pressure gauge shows -19.25inHg
